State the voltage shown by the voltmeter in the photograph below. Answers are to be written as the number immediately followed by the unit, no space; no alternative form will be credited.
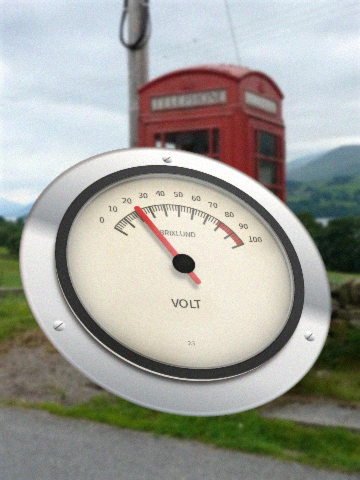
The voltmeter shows 20V
